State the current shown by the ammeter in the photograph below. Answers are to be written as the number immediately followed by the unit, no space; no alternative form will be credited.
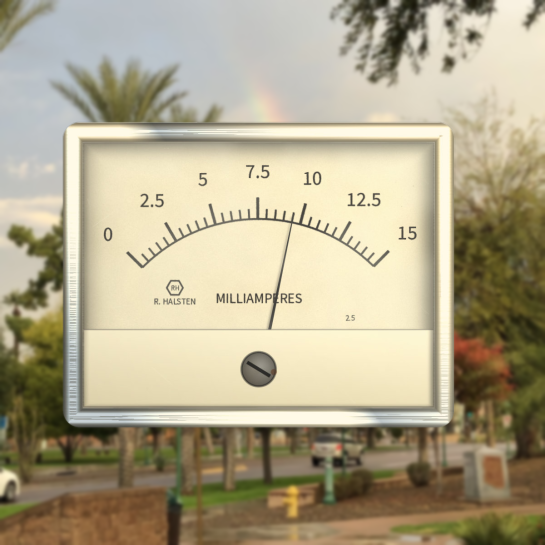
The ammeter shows 9.5mA
